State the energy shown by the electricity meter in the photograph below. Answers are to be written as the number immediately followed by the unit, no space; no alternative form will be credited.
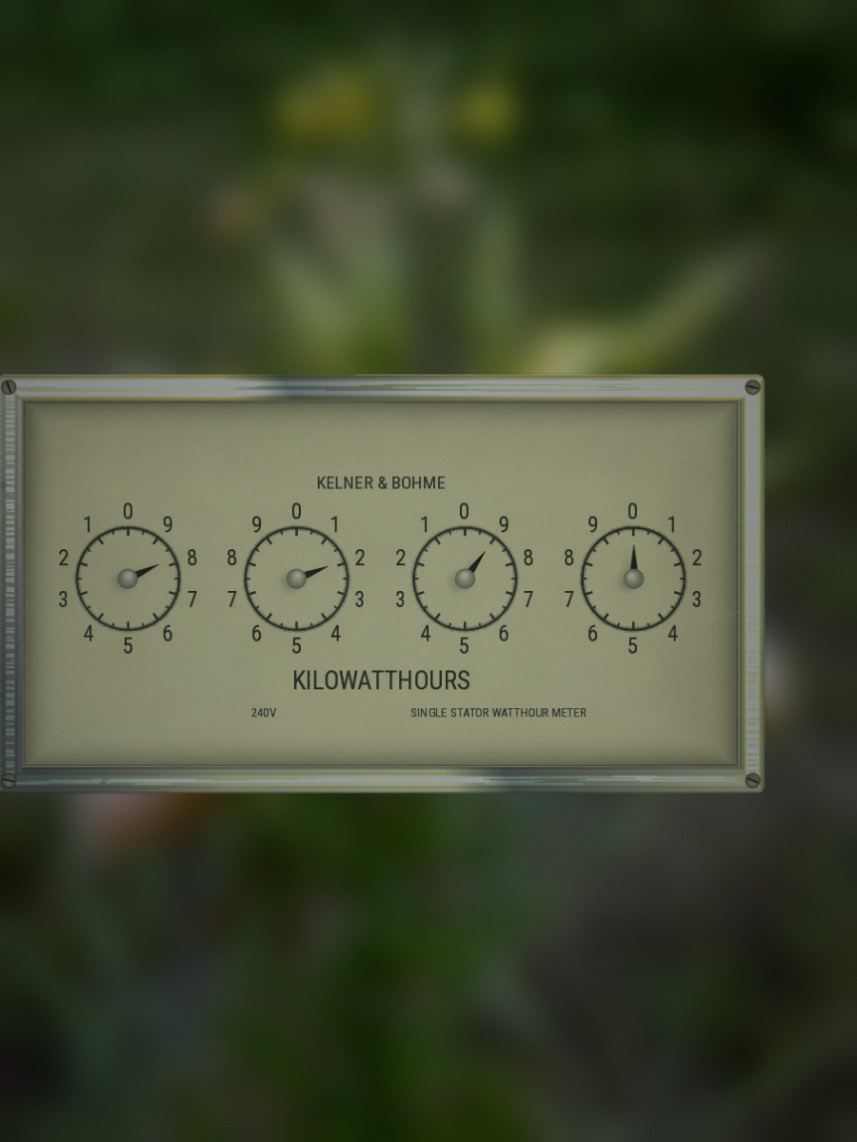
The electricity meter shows 8190kWh
